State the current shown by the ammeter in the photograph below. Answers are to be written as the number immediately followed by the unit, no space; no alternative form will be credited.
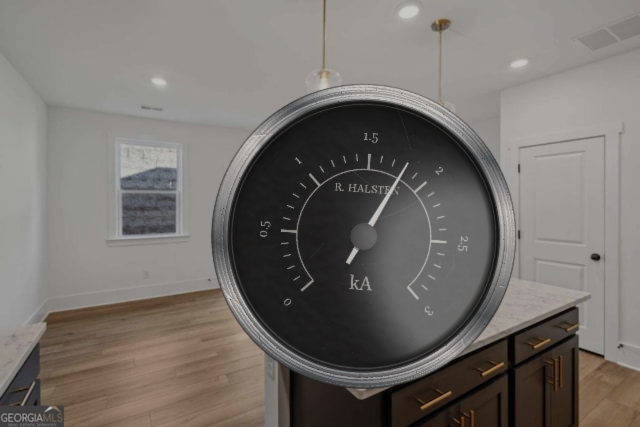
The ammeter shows 1.8kA
